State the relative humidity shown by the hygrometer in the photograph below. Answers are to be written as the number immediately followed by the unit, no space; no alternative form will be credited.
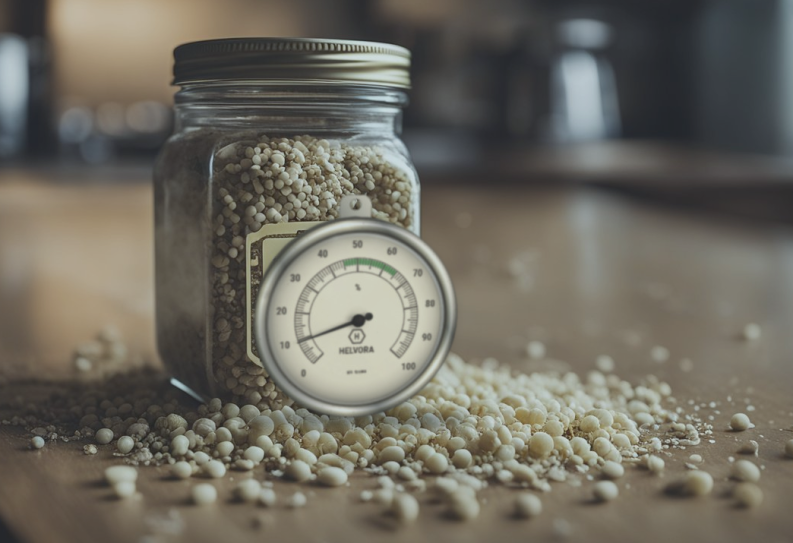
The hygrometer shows 10%
